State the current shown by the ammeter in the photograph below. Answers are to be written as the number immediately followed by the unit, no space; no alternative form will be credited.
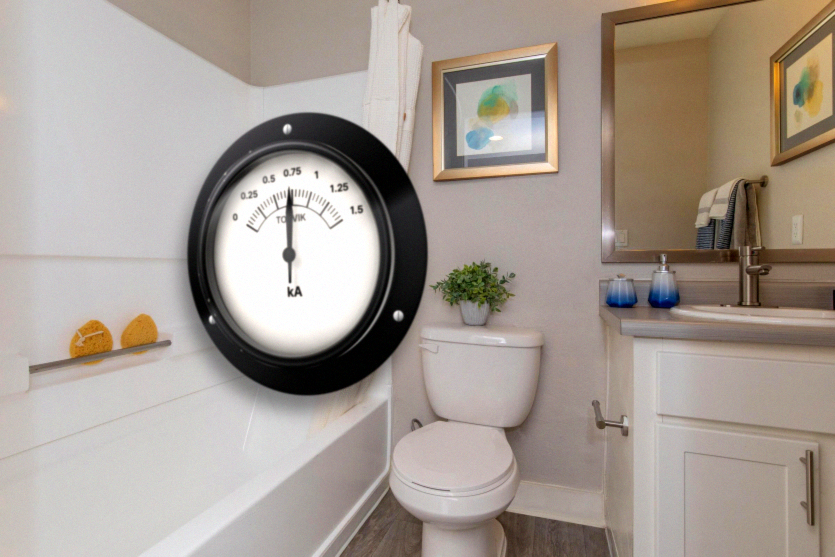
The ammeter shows 0.75kA
